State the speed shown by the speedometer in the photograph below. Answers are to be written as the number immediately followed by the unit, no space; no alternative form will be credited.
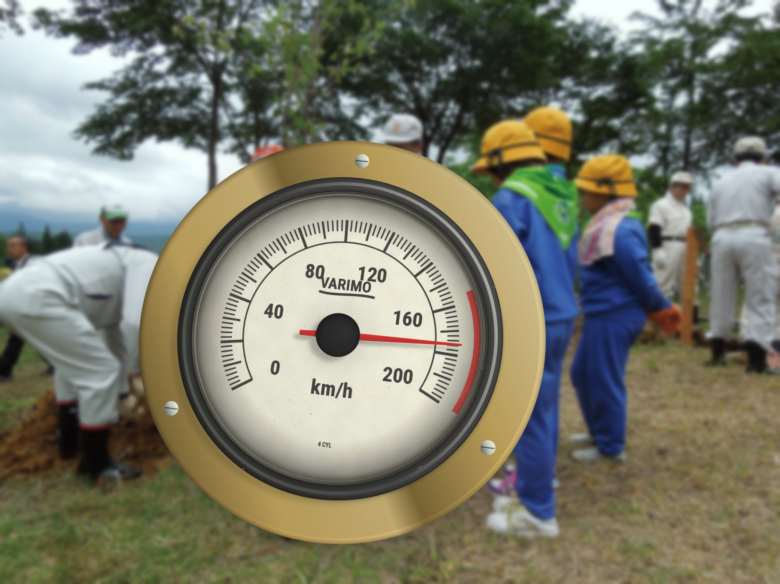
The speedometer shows 176km/h
